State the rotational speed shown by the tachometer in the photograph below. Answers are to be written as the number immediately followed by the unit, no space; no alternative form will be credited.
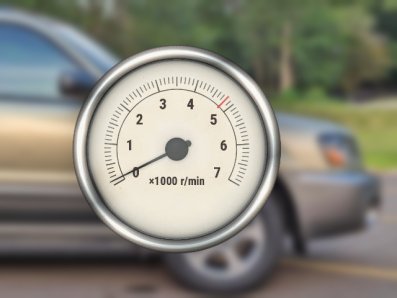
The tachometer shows 100rpm
